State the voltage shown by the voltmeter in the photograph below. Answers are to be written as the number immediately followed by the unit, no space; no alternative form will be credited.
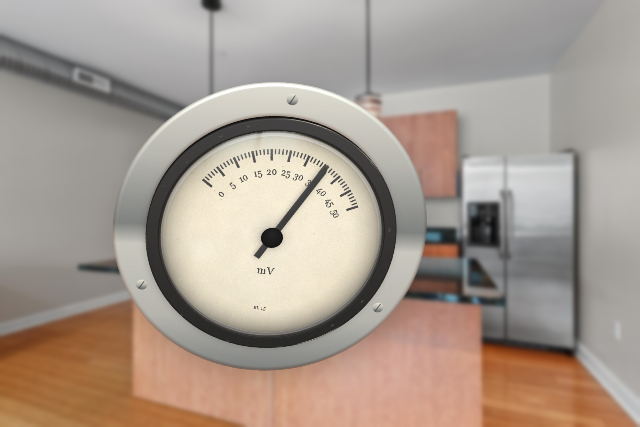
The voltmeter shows 35mV
